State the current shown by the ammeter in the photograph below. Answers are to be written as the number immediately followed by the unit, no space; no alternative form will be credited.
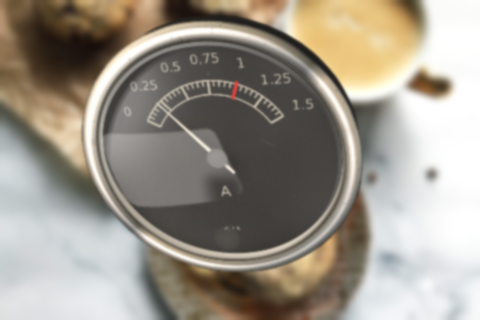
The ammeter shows 0.25A
